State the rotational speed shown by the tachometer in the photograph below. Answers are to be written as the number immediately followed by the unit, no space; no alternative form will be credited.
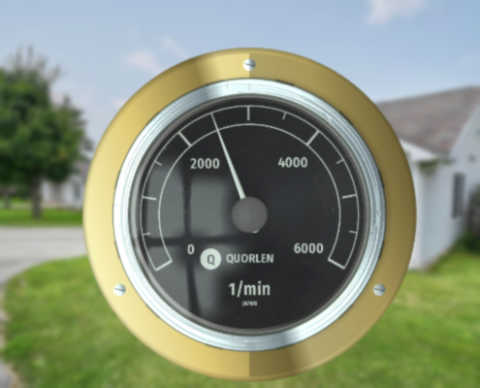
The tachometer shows 2500rpm
